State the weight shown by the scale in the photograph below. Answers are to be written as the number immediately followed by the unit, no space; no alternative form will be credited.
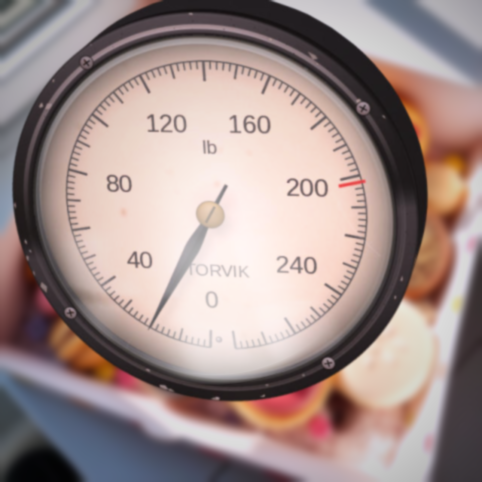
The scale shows 20lb
